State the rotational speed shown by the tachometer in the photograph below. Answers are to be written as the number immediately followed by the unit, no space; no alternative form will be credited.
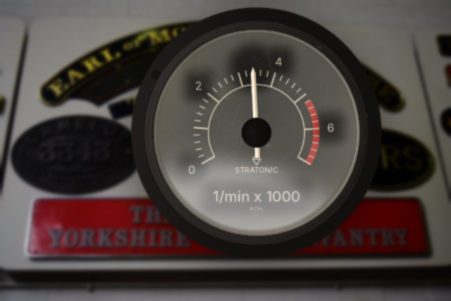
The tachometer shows 3400rpm
